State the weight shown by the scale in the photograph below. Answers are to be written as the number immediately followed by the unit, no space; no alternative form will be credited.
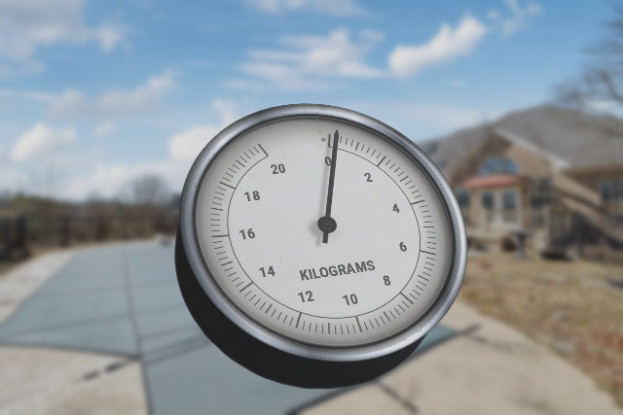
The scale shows 0.2kg
